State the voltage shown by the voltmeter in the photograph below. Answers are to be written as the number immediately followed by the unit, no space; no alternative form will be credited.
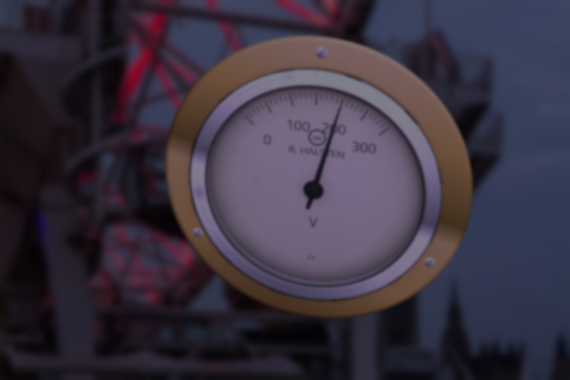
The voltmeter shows 200V
